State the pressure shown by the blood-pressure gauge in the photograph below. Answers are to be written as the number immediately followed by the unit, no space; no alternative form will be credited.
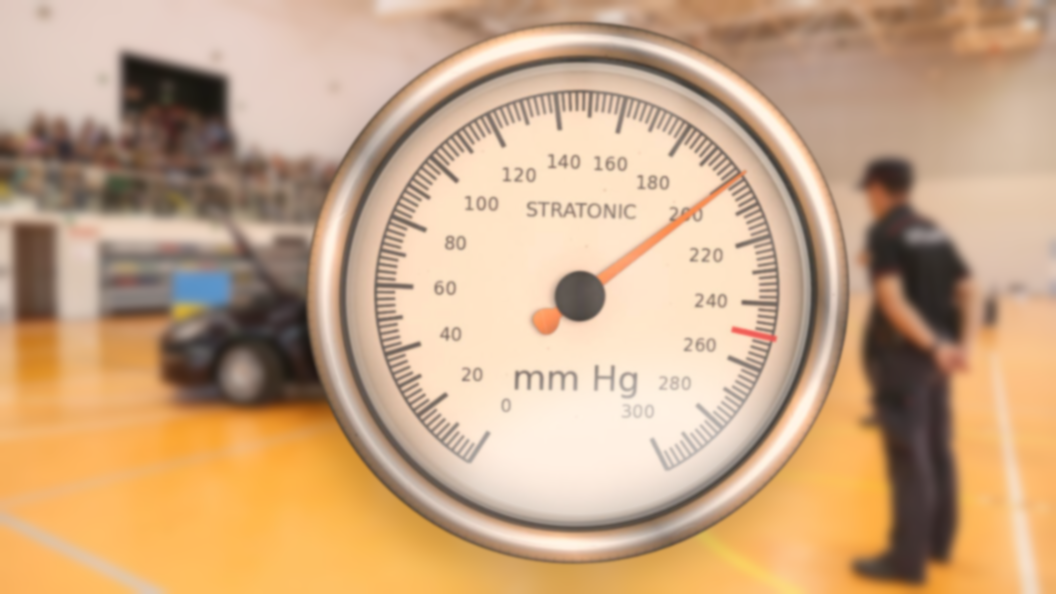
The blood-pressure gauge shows 200mmHg
